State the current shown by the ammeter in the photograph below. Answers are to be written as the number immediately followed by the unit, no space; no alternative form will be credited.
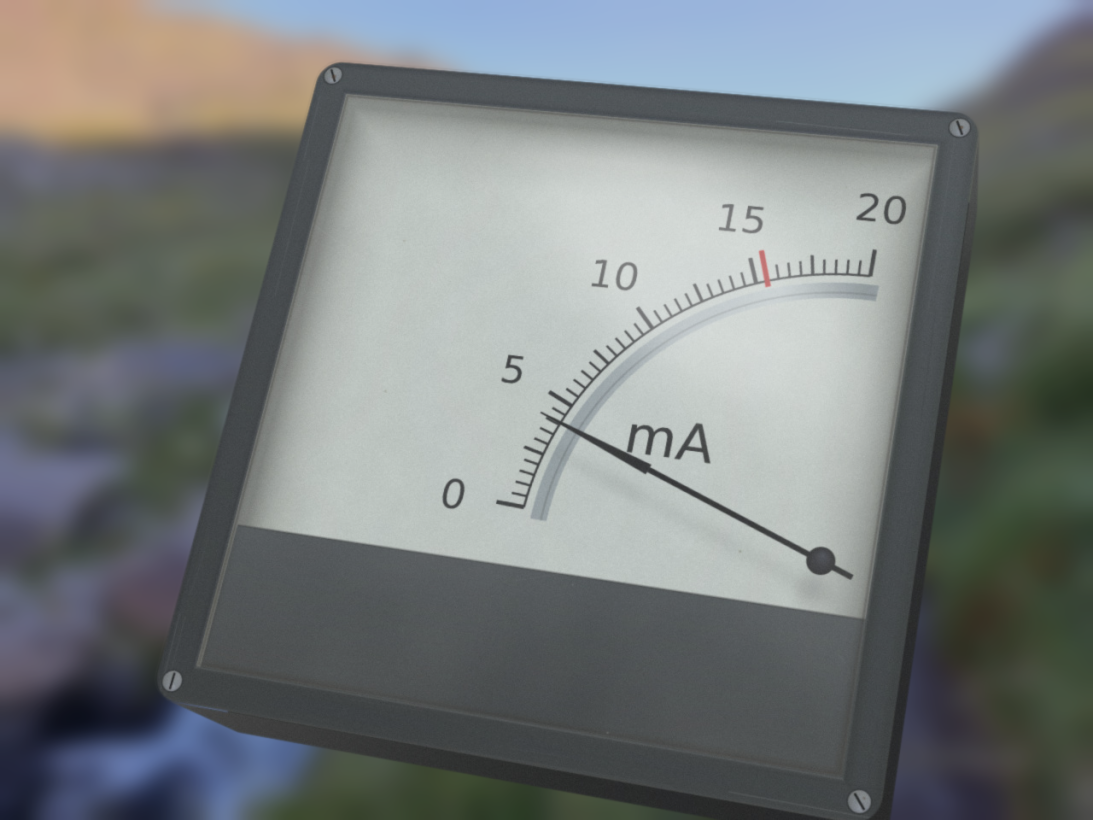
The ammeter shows 4mA
